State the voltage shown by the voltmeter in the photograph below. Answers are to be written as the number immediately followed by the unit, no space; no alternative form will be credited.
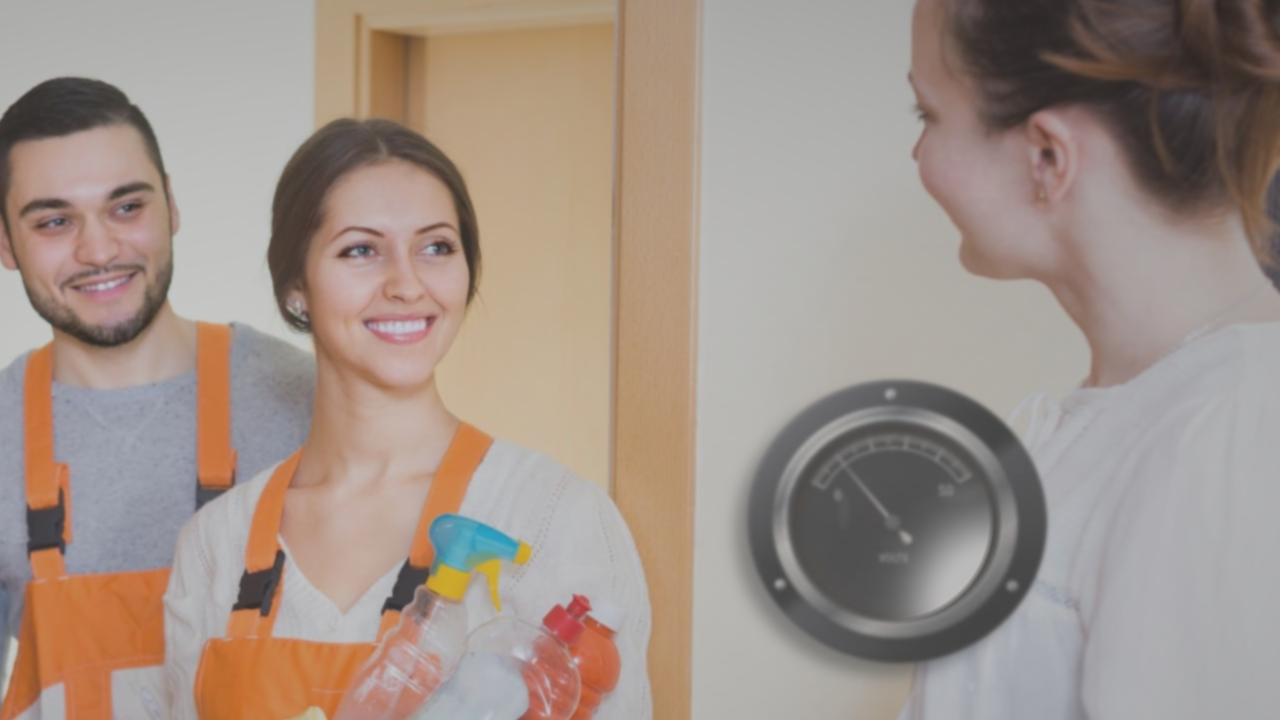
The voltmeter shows 10V
